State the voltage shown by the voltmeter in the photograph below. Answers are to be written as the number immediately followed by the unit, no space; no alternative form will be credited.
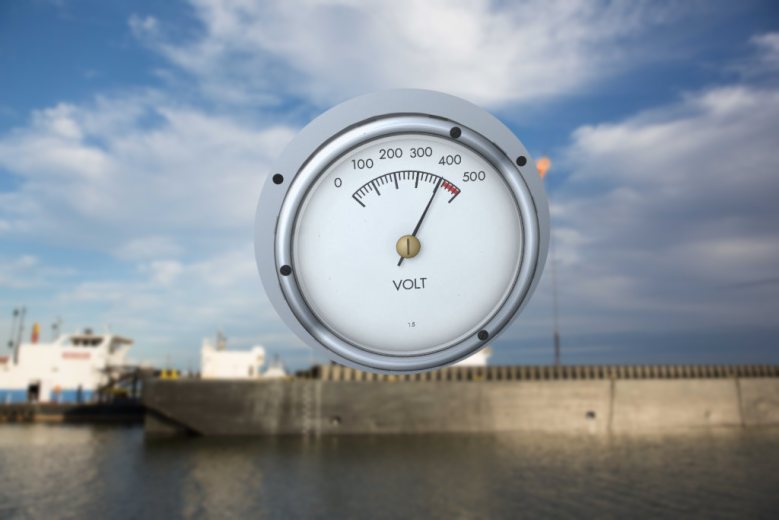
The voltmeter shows 400V
